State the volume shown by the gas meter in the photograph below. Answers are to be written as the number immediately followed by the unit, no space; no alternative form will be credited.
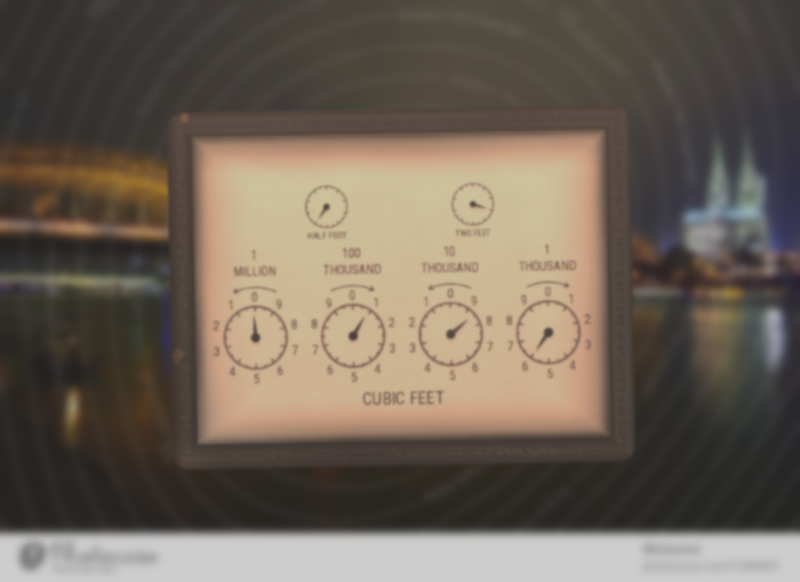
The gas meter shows 8600ft³
